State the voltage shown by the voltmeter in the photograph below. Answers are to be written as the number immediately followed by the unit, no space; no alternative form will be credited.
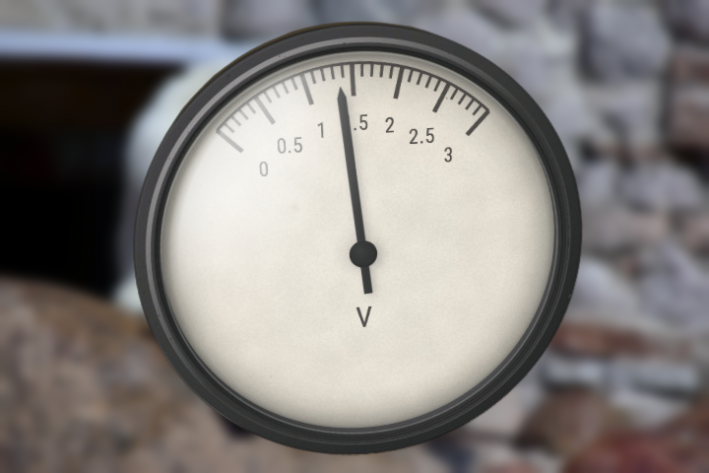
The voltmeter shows 1.35V
